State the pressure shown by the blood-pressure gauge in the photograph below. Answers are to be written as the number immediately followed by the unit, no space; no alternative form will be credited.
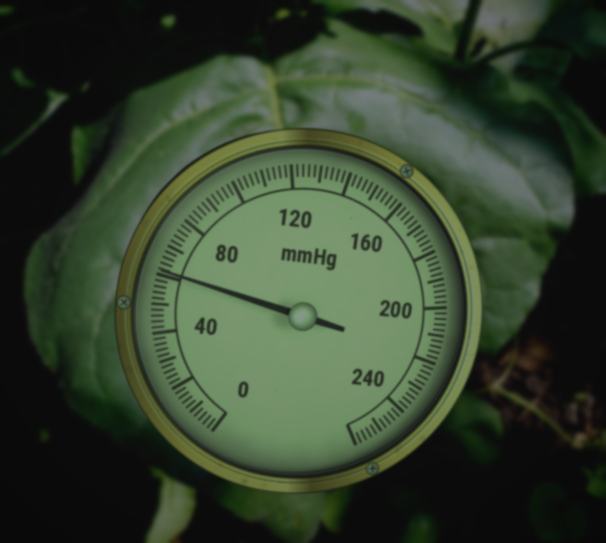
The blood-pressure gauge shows 62mmHg
